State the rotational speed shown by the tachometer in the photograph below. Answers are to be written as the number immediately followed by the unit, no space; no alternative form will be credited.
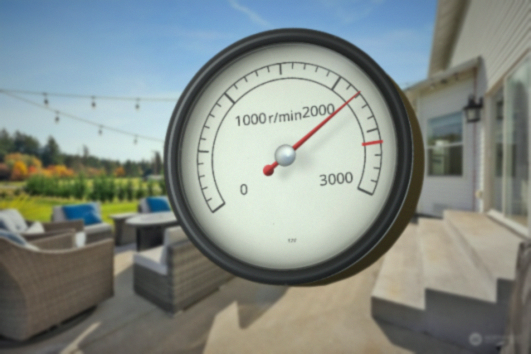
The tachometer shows 2200rpm
